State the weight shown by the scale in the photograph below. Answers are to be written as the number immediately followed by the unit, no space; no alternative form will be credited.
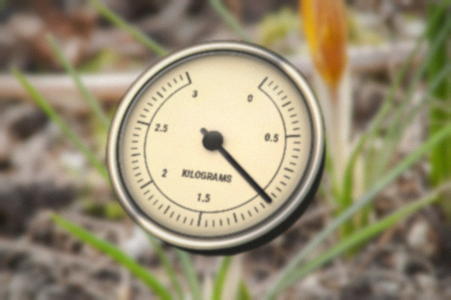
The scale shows 1kg
